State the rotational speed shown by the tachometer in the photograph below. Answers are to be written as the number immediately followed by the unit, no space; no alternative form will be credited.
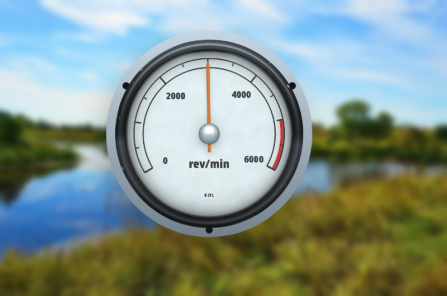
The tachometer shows 3000rpm
